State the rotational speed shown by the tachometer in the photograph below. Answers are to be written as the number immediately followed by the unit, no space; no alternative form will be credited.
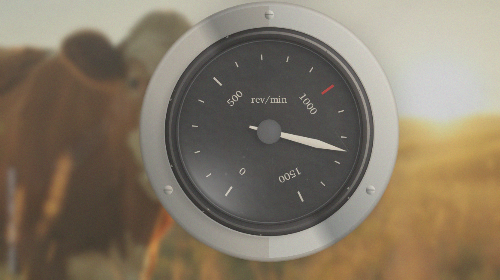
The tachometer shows 1250rpm
